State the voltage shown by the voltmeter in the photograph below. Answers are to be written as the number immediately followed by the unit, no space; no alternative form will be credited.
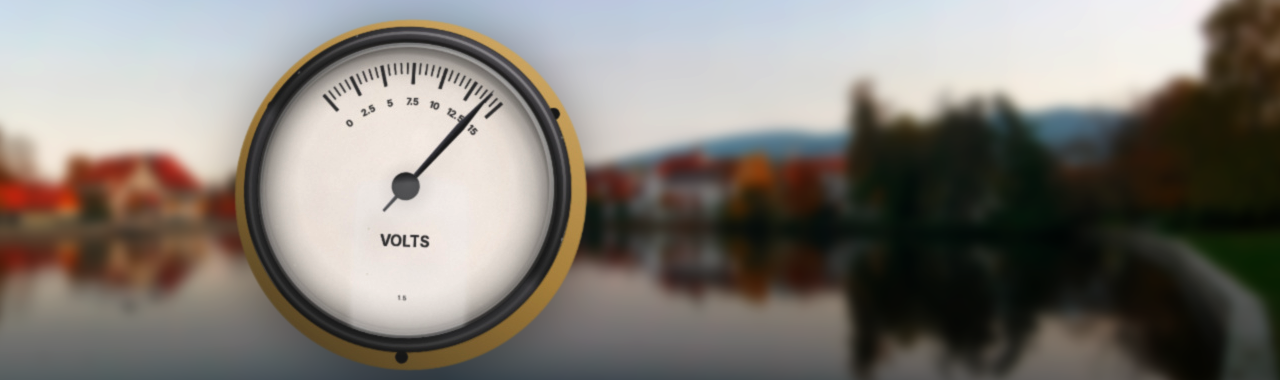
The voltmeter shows 14V
